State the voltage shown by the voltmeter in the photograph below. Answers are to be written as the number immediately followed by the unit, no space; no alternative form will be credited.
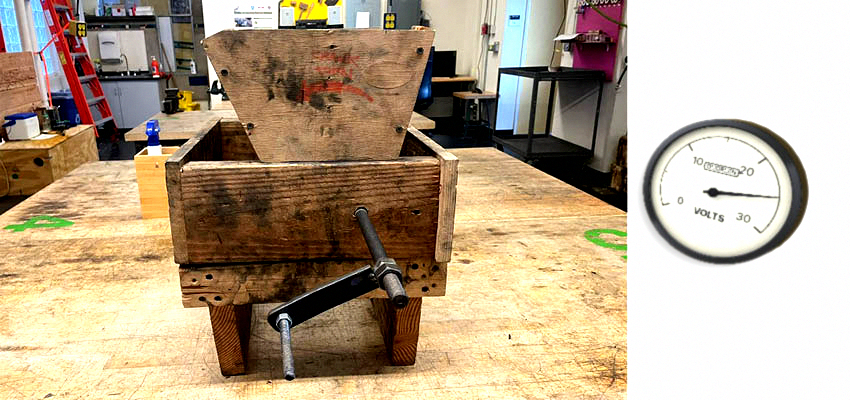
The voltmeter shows 25V
